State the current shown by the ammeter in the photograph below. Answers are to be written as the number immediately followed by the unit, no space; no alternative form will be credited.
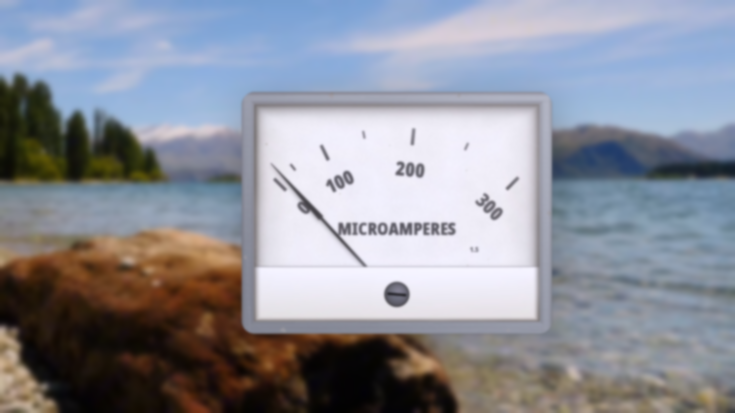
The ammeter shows 25µA
